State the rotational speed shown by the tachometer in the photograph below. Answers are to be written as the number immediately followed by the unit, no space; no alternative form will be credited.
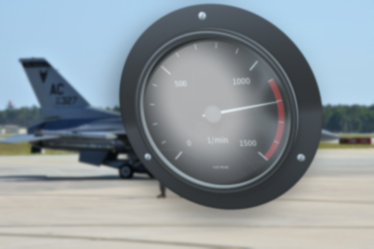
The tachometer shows 1200rpm
